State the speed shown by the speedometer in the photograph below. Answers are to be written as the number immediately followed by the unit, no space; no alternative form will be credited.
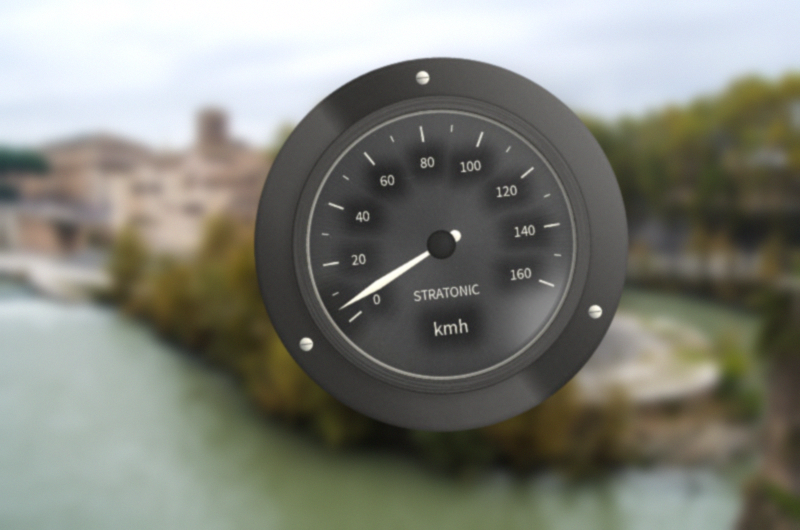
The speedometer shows 5km/h
